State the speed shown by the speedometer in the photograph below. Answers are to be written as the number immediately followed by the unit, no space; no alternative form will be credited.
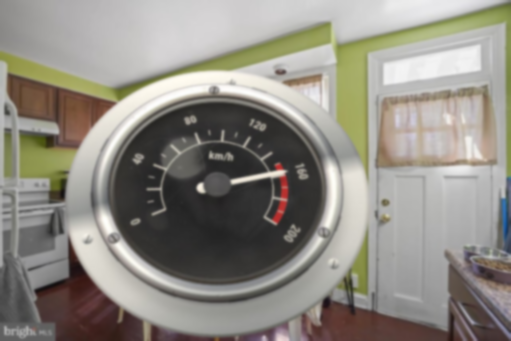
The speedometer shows 160km/h
